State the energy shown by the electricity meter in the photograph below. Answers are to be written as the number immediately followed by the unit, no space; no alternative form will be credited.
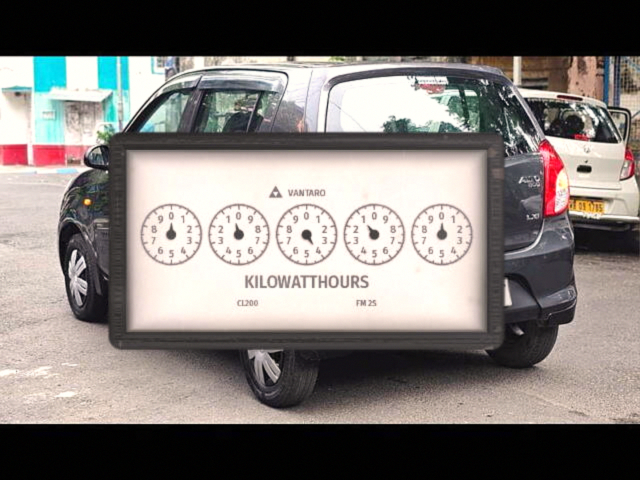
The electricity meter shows 410kWh
